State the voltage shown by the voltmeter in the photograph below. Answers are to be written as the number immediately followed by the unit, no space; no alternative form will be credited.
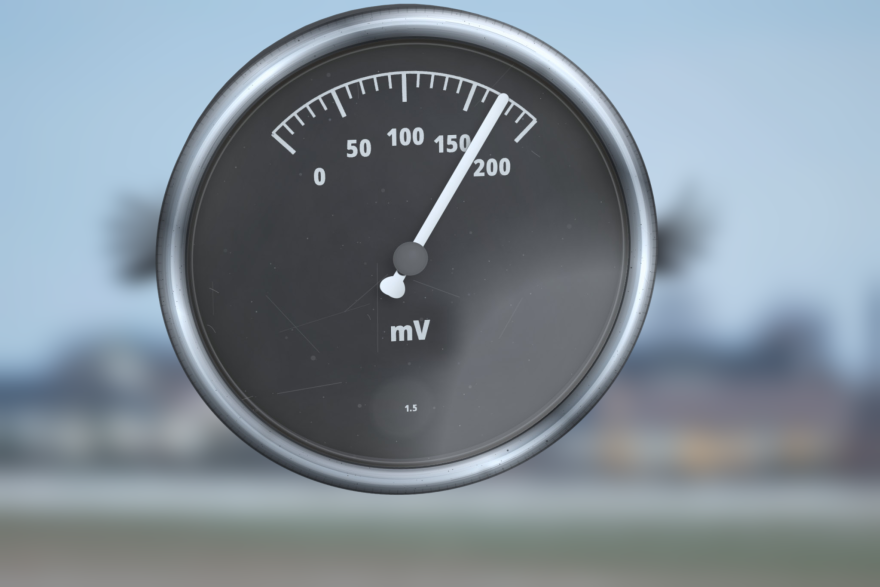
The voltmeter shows 170mV
